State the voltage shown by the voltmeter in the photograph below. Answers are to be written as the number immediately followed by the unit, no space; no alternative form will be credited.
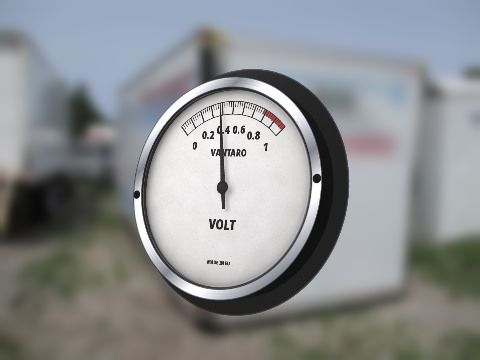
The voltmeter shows 0.4V
